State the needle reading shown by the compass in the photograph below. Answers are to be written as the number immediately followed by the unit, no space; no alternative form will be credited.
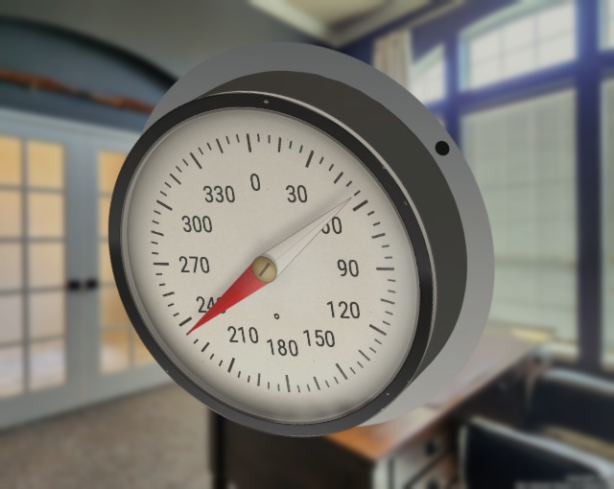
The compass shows 235°
